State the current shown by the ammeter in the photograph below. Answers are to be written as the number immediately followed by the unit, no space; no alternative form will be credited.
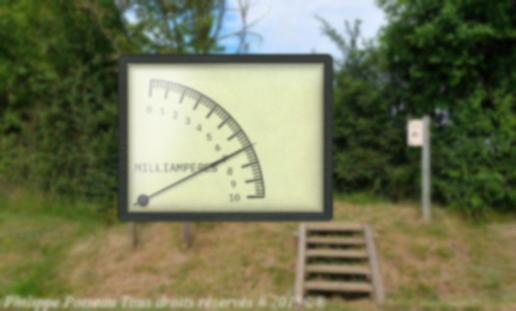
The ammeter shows 7mA
